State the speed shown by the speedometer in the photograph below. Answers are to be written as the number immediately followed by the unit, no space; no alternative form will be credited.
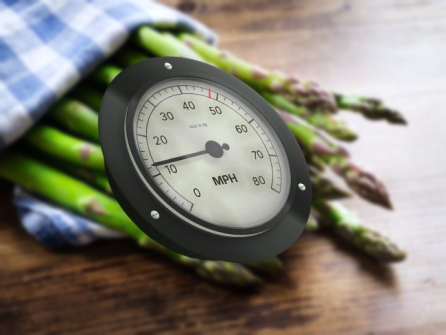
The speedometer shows 12mph
